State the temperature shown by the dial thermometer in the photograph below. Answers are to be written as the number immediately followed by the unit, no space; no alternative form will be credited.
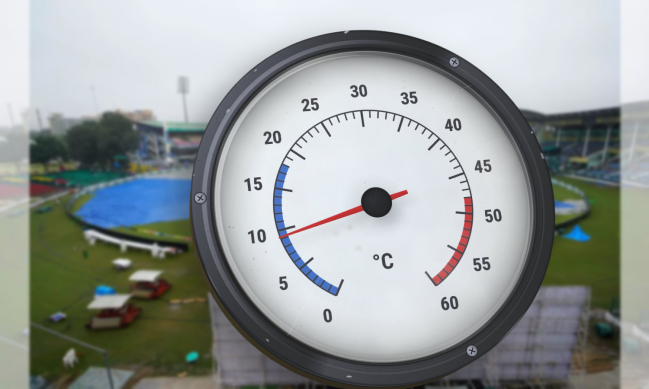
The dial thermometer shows 9°C
